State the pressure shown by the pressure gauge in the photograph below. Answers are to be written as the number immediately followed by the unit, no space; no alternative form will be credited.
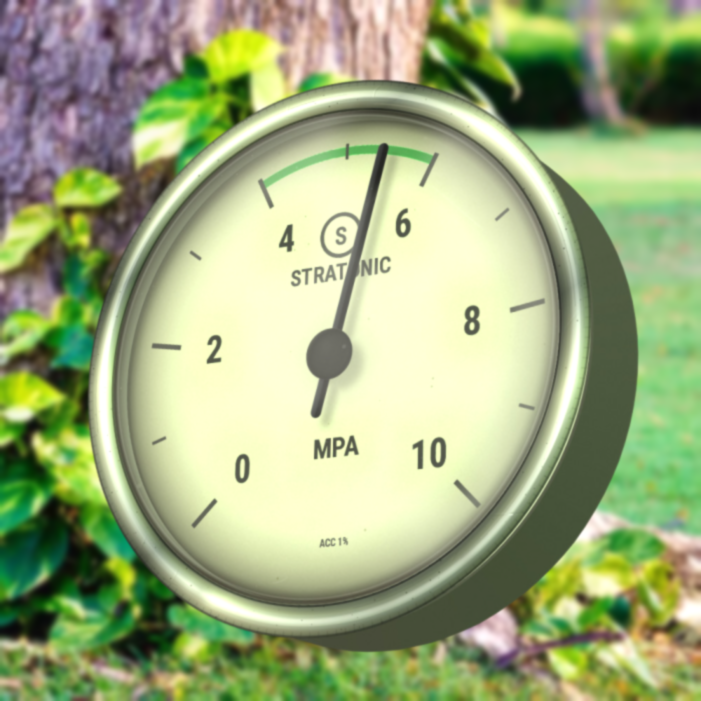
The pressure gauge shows 5.5MPa
